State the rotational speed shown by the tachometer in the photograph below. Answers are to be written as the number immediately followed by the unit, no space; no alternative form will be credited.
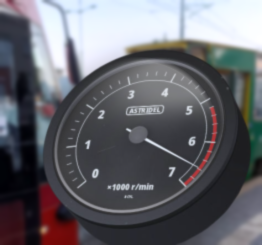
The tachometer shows 6600rpm
